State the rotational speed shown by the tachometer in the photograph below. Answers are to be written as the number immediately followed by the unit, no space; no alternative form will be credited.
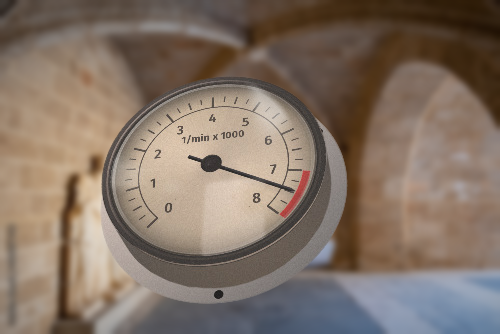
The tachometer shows 7500rpm
